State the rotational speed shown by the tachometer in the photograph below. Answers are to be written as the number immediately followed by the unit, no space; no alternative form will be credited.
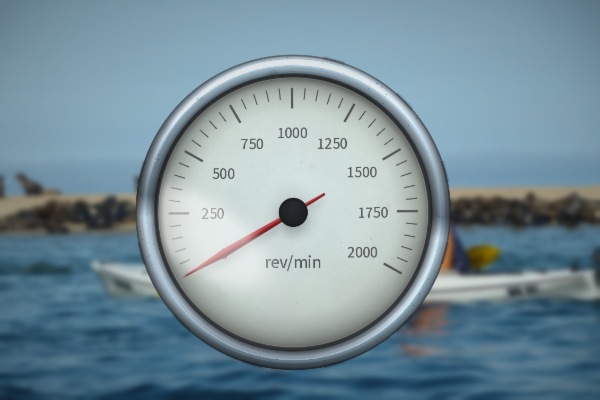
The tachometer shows 0rpm
